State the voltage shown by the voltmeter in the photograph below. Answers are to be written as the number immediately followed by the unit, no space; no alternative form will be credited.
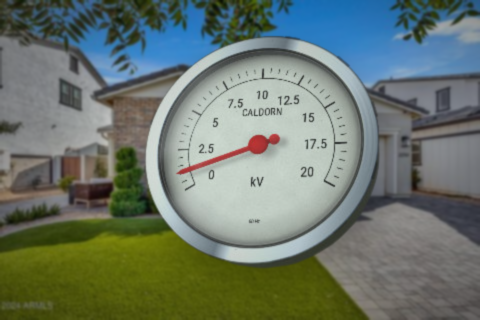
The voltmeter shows 1kV
